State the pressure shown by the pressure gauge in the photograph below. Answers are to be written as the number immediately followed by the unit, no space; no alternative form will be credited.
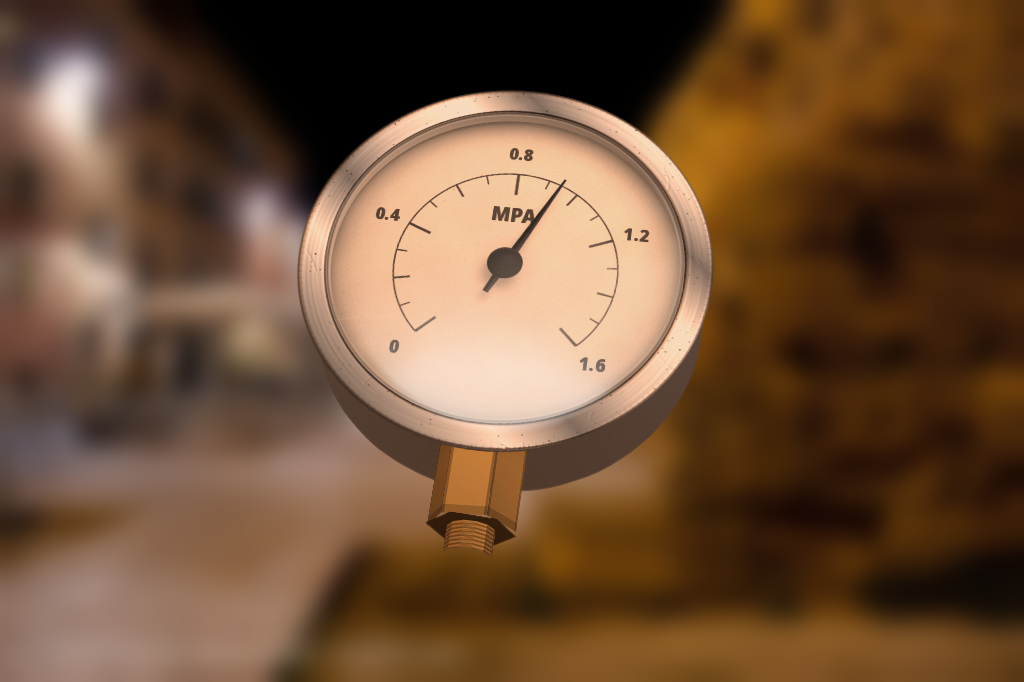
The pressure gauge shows 0.95MPa
